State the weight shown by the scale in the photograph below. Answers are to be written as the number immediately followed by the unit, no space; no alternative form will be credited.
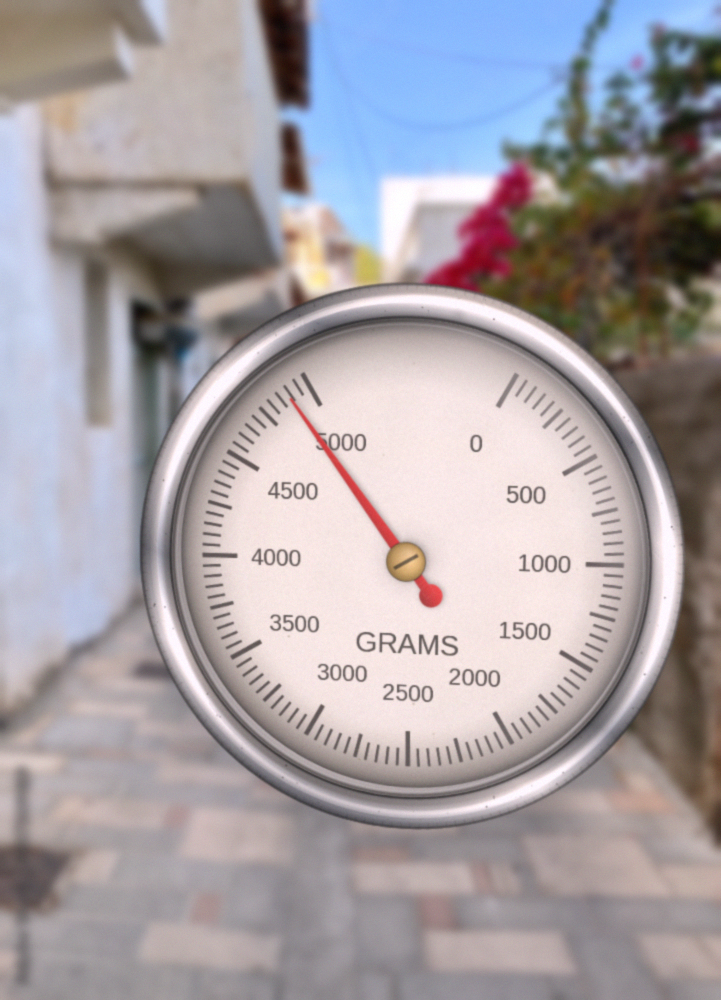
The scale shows 4900g
